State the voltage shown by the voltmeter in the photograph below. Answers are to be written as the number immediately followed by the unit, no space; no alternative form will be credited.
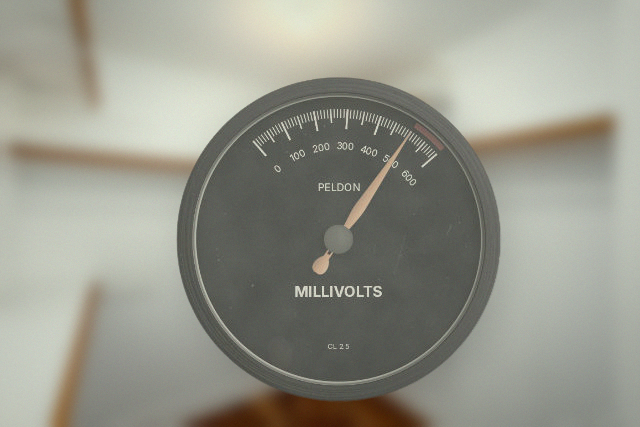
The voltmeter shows 500mV
